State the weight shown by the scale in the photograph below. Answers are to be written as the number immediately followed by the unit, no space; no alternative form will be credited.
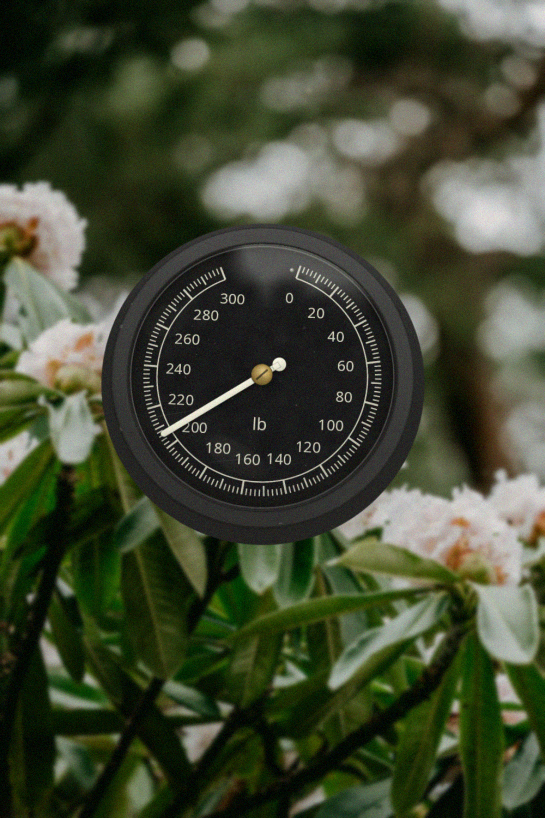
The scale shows 206lb
